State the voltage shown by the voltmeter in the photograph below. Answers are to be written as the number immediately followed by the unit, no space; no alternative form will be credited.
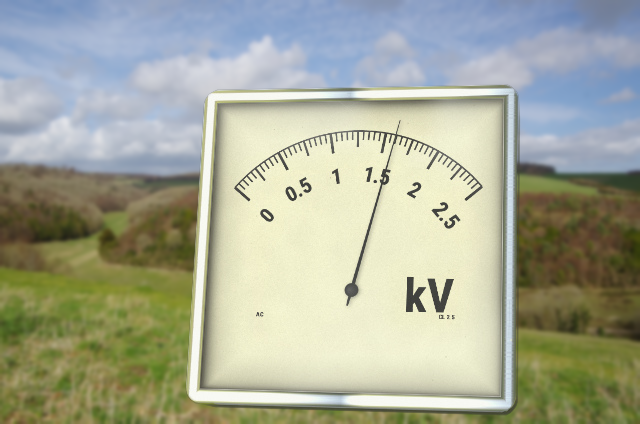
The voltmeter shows 1.6kV
